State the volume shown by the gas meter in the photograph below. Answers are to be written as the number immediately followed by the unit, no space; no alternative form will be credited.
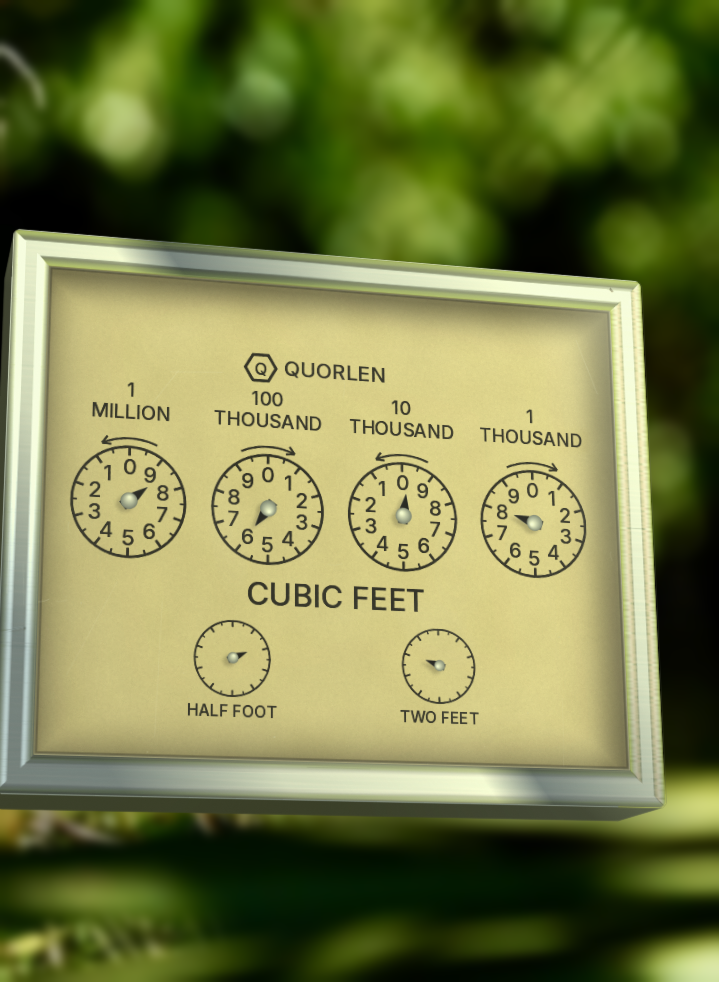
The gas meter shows 859800ft³
